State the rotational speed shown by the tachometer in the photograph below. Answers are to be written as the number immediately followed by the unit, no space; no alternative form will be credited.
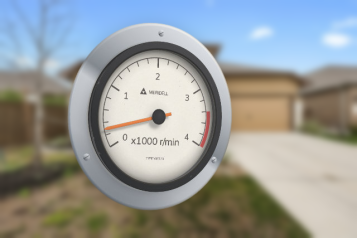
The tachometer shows 300rpm
